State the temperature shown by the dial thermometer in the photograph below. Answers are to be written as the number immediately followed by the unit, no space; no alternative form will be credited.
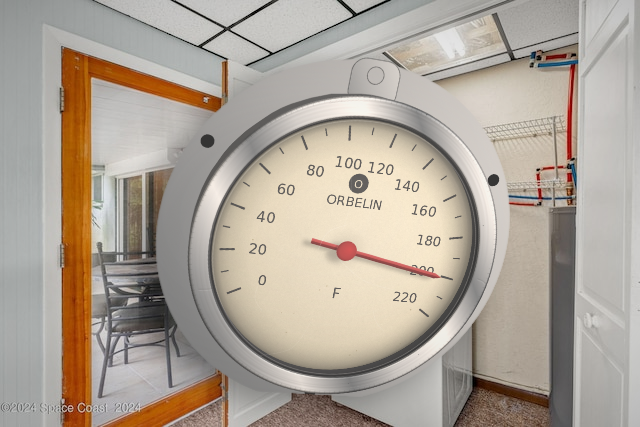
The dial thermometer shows 200°F
